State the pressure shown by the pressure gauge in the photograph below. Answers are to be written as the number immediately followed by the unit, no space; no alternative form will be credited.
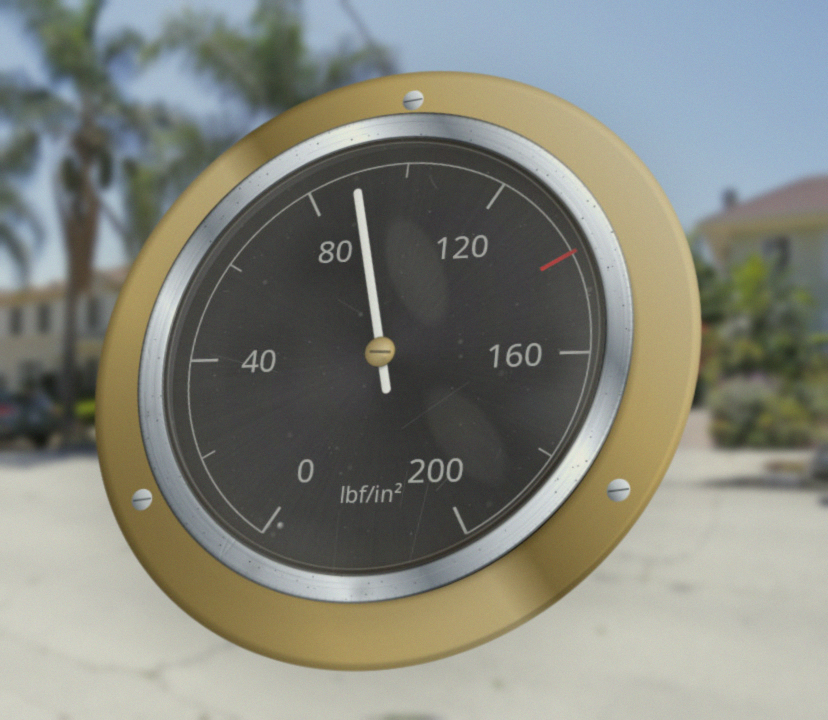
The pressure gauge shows 90psi
